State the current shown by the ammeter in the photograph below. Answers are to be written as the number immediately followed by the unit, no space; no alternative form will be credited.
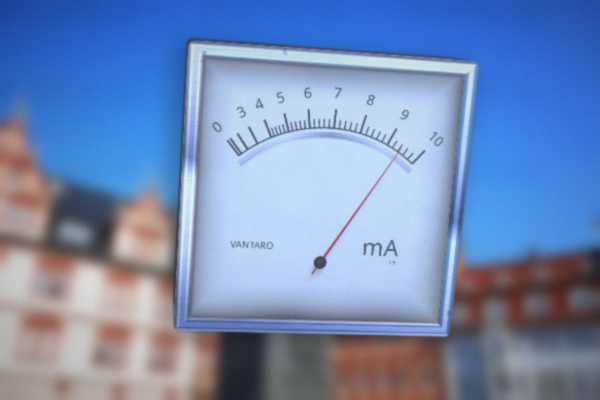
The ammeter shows 9.4mA
